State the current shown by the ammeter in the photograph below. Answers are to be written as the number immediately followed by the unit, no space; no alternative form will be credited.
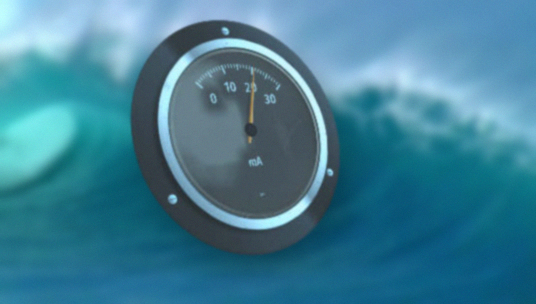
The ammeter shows 20mA
